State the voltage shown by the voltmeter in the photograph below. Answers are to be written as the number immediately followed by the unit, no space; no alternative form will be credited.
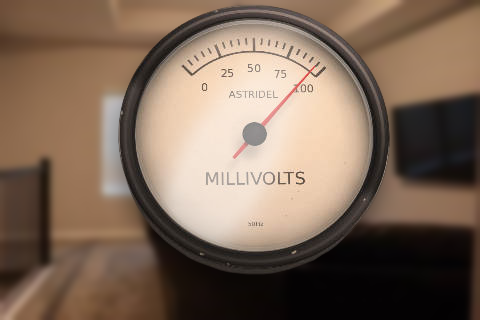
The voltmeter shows 95mV
